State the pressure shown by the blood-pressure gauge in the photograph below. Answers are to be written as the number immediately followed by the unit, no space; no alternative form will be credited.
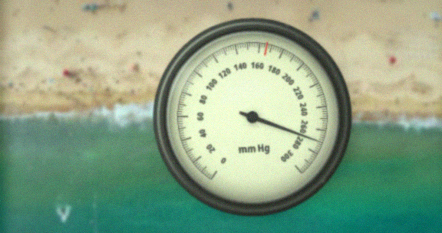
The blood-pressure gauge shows 270mmHg
